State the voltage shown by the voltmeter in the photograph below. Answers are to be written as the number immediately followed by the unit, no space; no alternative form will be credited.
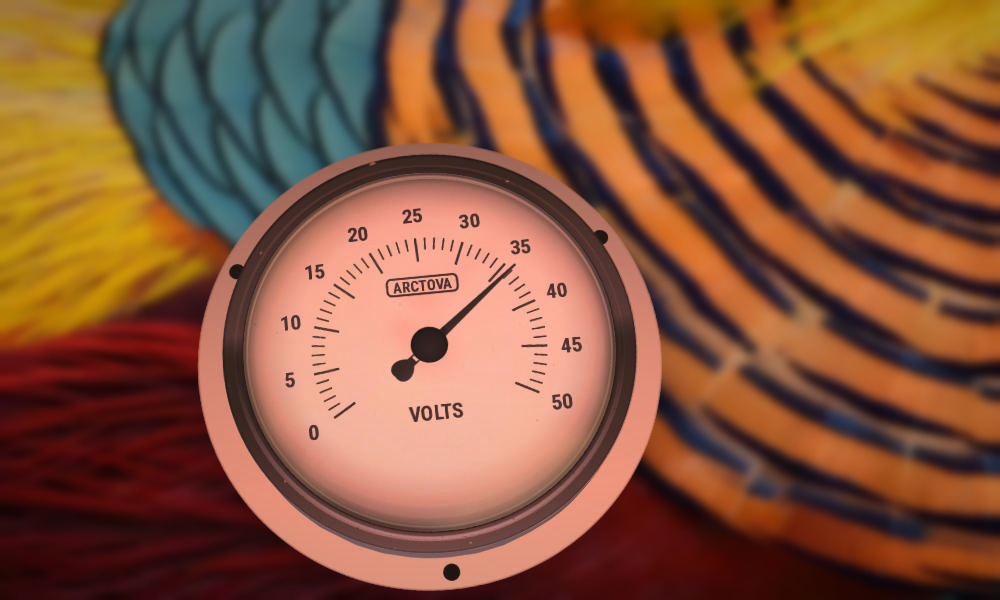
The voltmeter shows 36V
